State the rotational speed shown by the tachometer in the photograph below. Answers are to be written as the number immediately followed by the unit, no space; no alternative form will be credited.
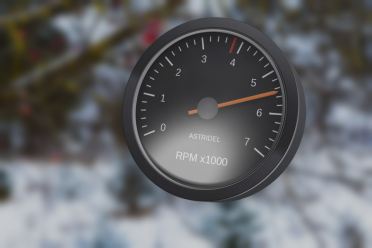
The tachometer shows 5500rpm
